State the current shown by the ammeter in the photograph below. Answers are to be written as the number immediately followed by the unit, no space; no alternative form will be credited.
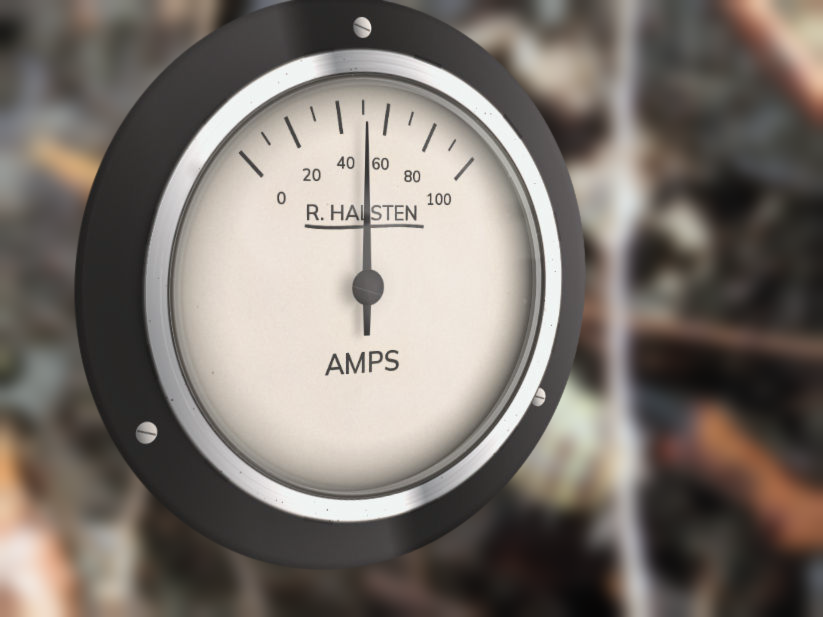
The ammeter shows 50A
